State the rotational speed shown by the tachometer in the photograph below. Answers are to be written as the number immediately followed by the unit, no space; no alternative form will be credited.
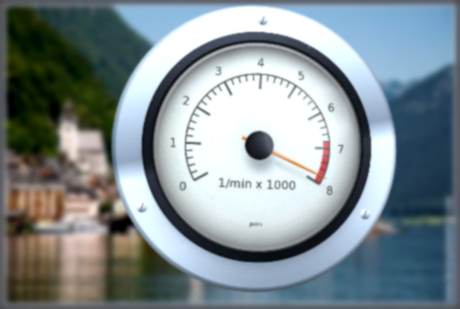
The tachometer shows 7800rpm
